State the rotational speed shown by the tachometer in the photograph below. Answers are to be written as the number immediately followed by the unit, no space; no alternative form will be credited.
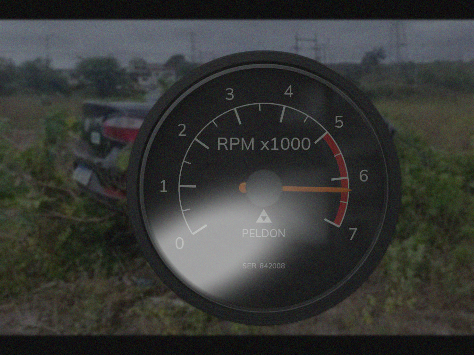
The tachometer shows 6250rpm
